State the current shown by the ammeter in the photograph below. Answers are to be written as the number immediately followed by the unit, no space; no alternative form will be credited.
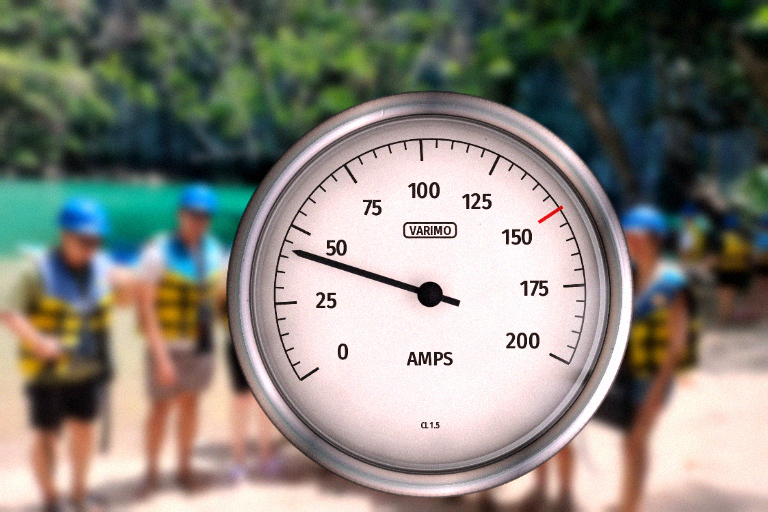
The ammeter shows 42.5A
